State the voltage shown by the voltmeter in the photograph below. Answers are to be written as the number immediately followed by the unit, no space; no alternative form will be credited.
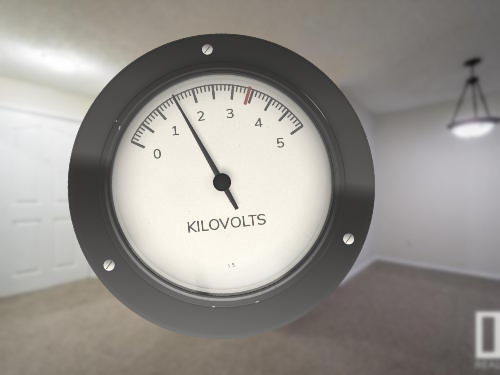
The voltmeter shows 1.5kV
